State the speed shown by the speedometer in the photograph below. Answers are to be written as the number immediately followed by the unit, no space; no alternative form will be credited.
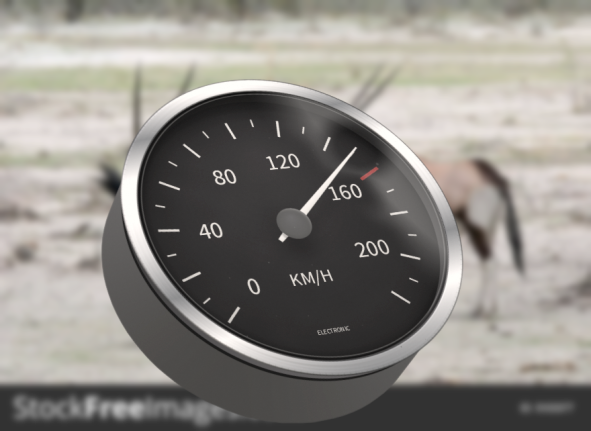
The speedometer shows 150km/h
